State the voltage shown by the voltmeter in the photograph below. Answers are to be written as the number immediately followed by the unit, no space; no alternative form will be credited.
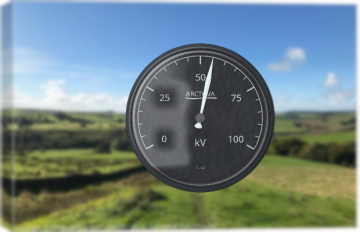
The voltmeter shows 55kV
